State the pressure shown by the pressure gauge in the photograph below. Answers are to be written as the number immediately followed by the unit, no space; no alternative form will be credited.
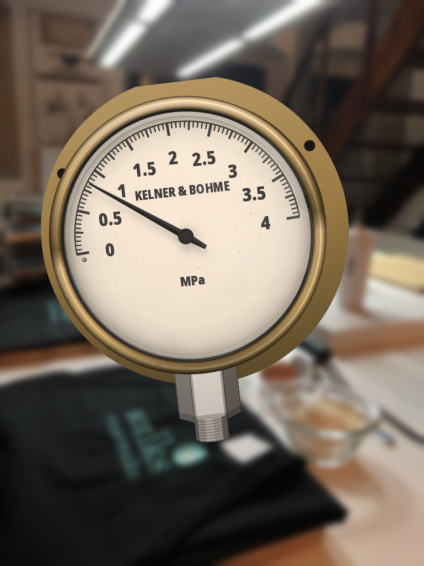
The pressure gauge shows 0.85MPa
